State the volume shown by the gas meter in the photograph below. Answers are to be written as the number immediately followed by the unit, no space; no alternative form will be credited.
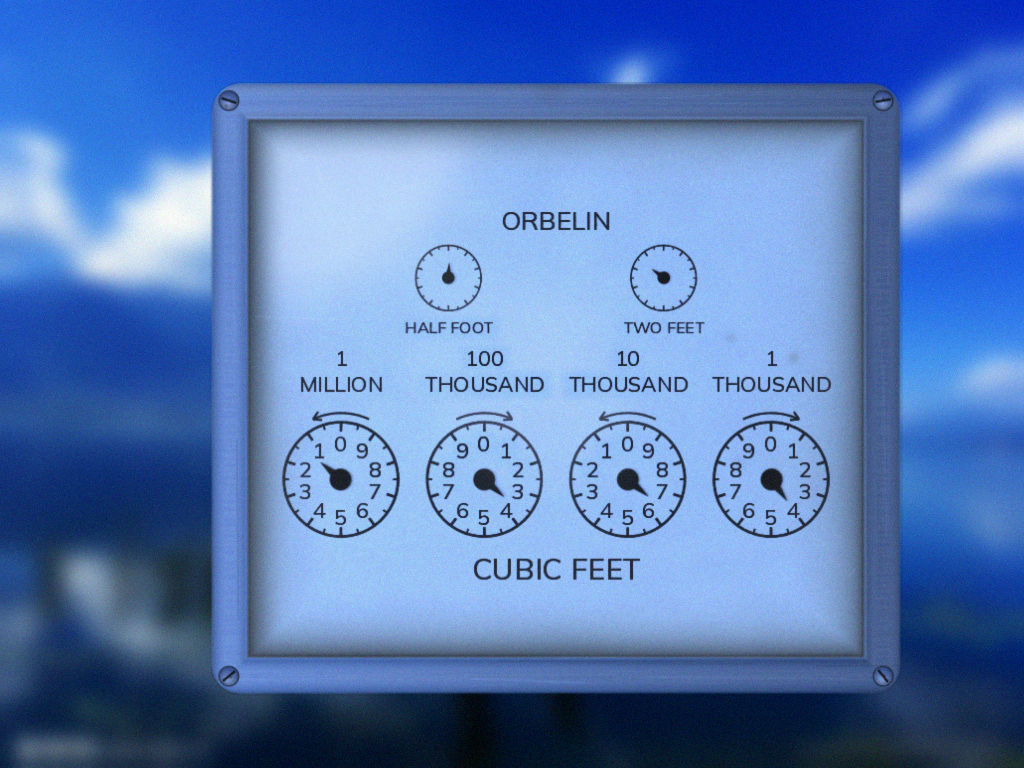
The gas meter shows 136400ft³
